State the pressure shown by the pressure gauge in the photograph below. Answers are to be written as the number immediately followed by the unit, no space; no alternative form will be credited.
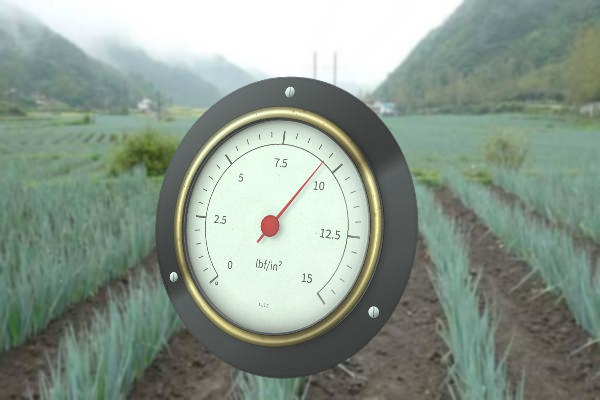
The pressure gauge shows 9.5psi
